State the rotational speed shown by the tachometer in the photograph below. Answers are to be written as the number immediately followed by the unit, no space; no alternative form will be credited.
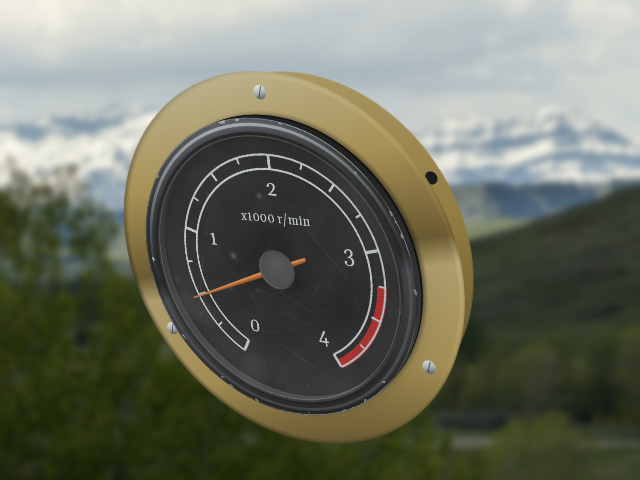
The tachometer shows 500rpm
